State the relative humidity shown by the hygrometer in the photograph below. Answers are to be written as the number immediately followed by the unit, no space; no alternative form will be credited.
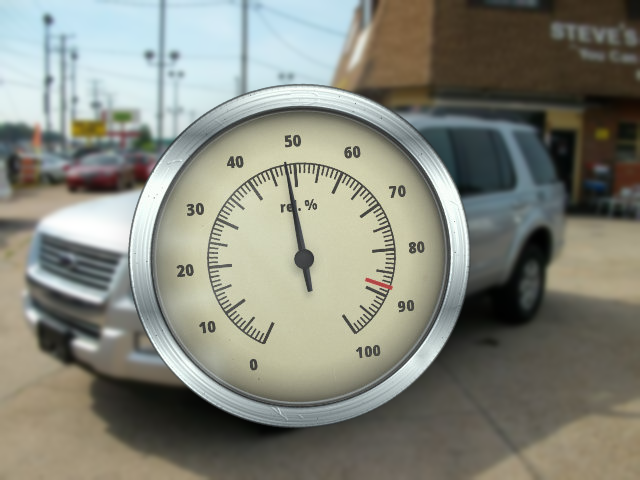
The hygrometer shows 48%
